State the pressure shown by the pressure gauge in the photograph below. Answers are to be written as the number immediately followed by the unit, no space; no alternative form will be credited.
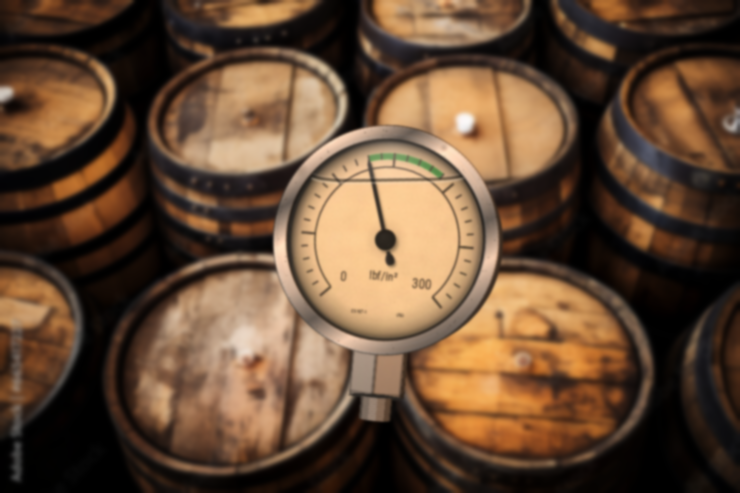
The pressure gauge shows 130psi
